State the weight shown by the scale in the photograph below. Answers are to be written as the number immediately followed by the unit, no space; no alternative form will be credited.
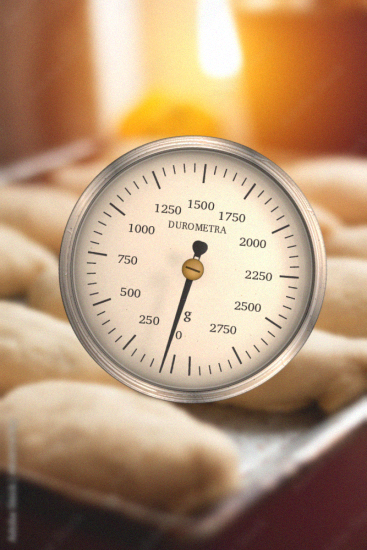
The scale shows 50g
